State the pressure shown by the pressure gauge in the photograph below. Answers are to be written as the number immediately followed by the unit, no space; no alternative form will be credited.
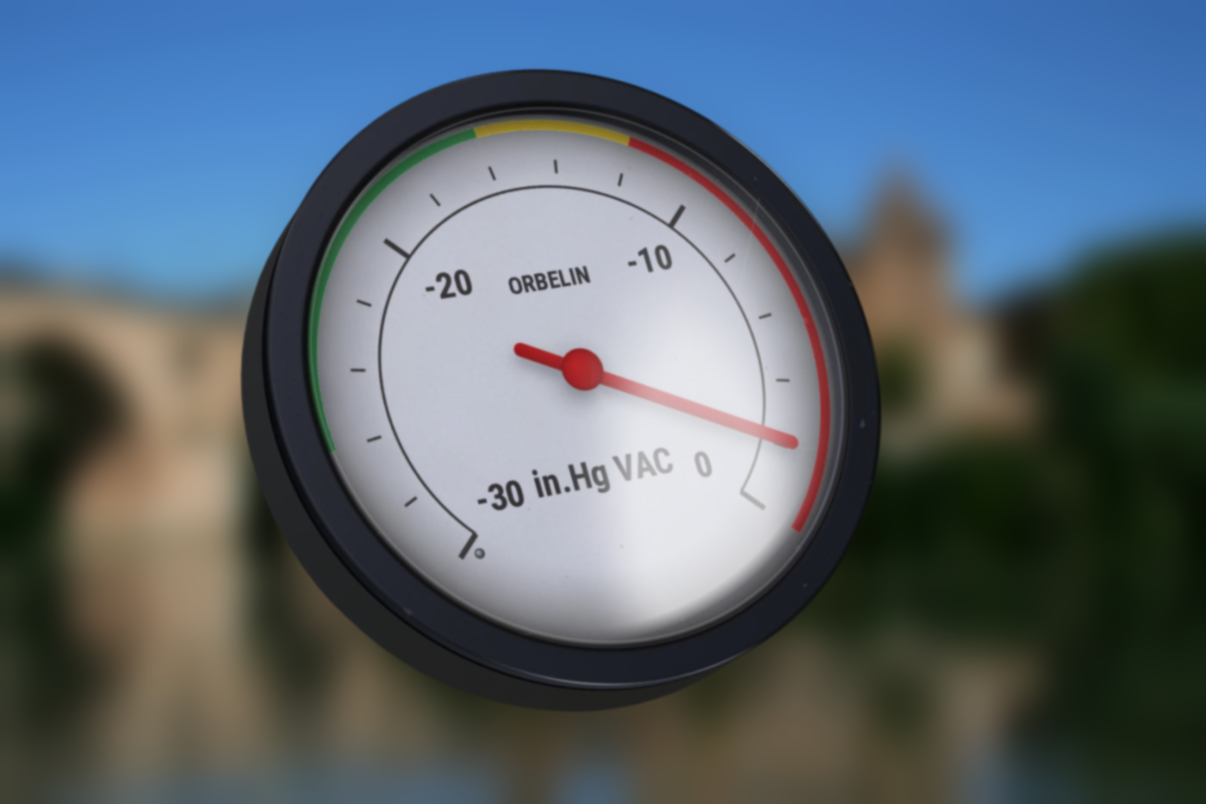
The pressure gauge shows -2inHg
